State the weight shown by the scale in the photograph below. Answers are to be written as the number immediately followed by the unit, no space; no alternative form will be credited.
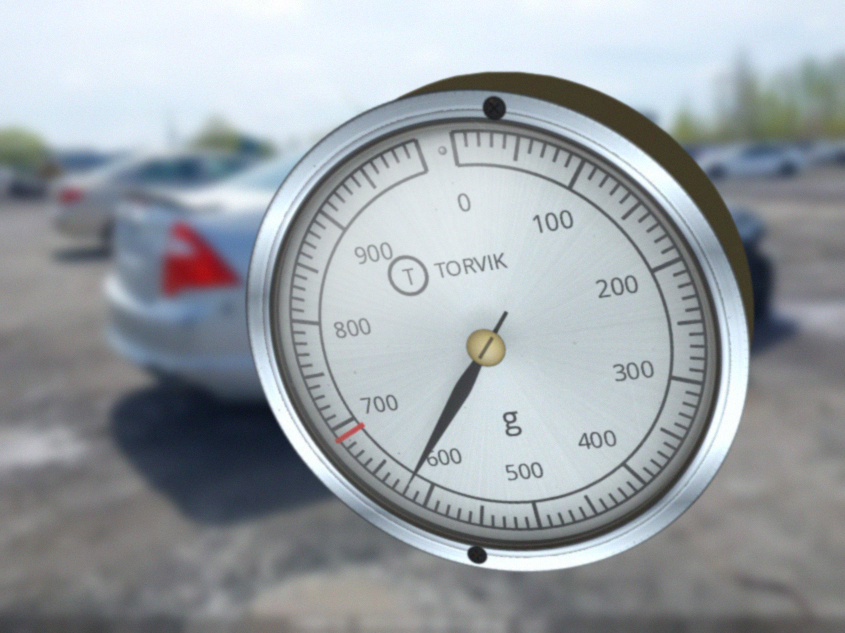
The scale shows 620g
